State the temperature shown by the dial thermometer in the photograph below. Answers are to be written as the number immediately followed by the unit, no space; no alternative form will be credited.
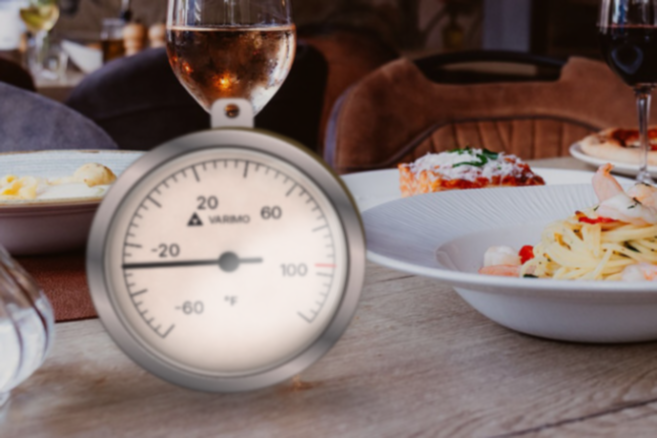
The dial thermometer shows -28°F
